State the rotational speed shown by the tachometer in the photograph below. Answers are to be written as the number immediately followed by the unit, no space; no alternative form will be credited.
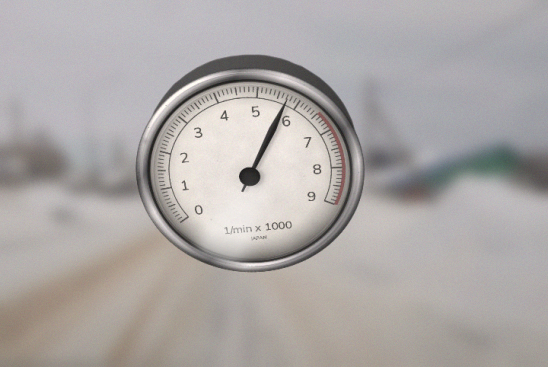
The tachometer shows 5700rpm
